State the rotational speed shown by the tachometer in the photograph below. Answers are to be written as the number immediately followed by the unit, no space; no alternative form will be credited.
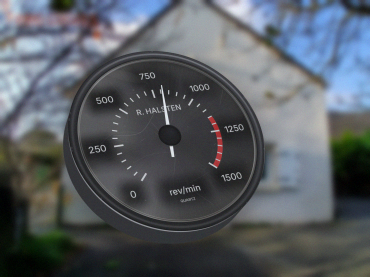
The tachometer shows 800rpm
